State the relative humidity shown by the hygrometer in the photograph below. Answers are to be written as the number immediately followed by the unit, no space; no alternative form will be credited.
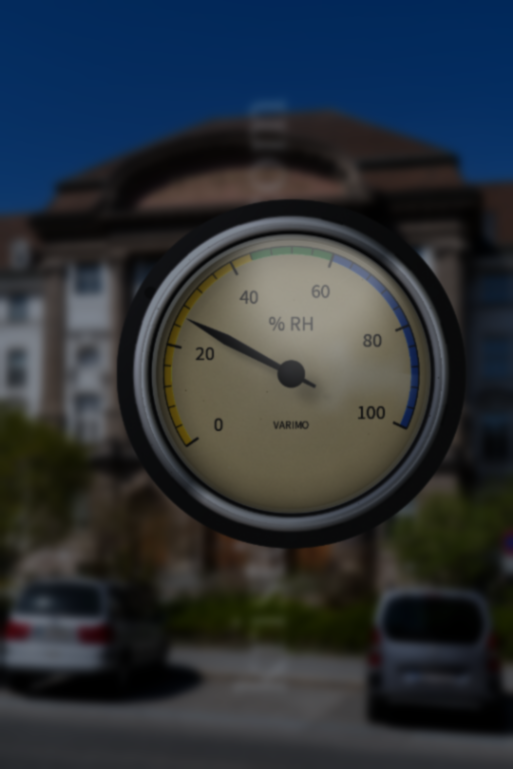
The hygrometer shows 26%
